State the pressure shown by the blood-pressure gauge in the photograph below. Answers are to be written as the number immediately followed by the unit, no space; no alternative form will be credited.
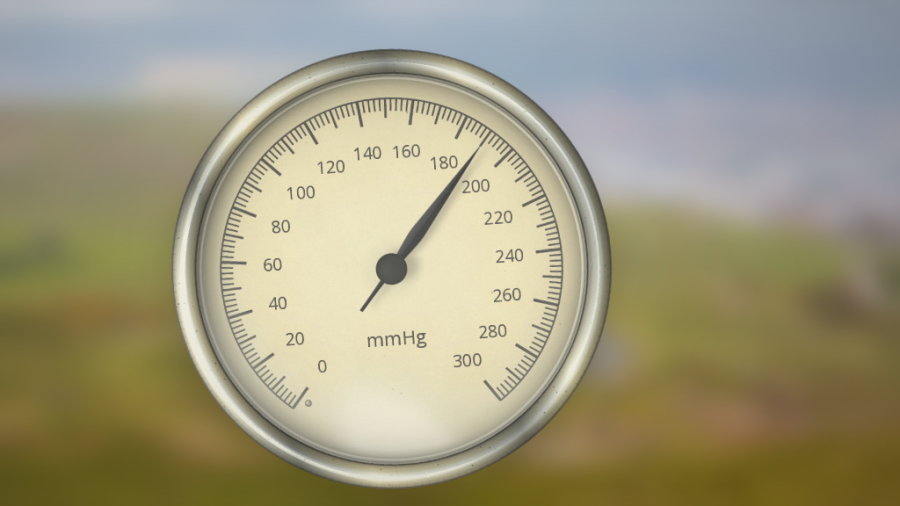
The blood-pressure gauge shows 190mmHg
